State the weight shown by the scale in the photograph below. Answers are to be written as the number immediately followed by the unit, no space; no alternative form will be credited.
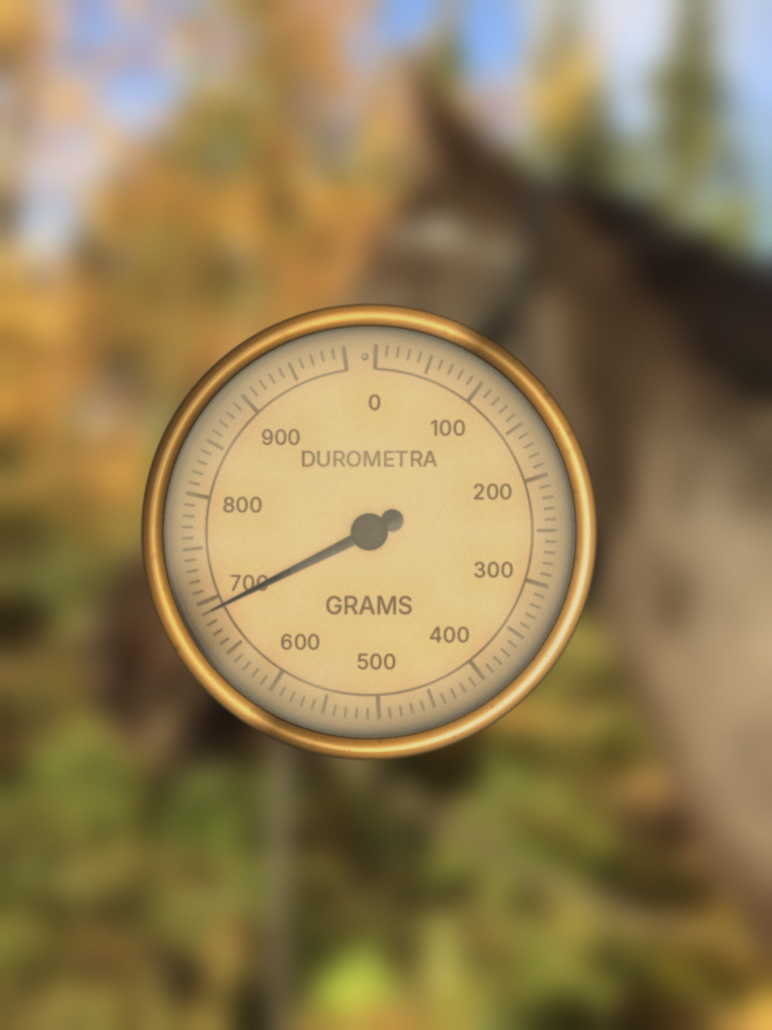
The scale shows 690g
